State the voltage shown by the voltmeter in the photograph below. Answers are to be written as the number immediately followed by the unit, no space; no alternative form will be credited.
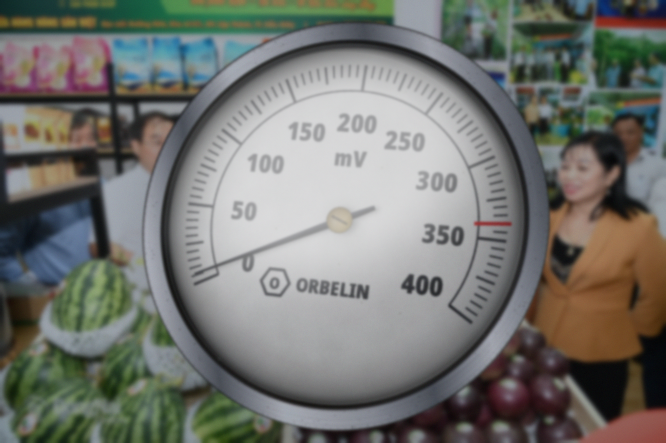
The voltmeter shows 5mV
